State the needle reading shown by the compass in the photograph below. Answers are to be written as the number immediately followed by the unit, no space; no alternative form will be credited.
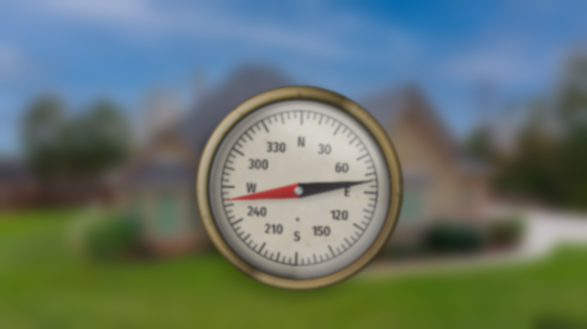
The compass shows 260°
